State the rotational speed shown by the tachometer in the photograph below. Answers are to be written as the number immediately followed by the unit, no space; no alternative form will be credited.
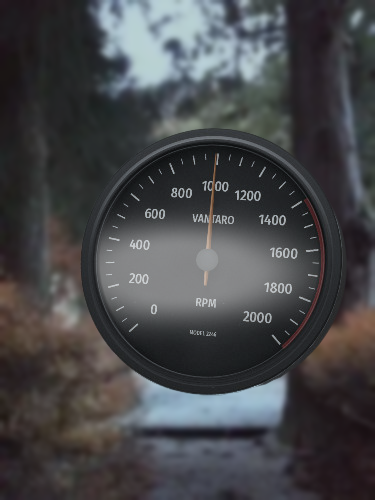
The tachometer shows 1000rpm
